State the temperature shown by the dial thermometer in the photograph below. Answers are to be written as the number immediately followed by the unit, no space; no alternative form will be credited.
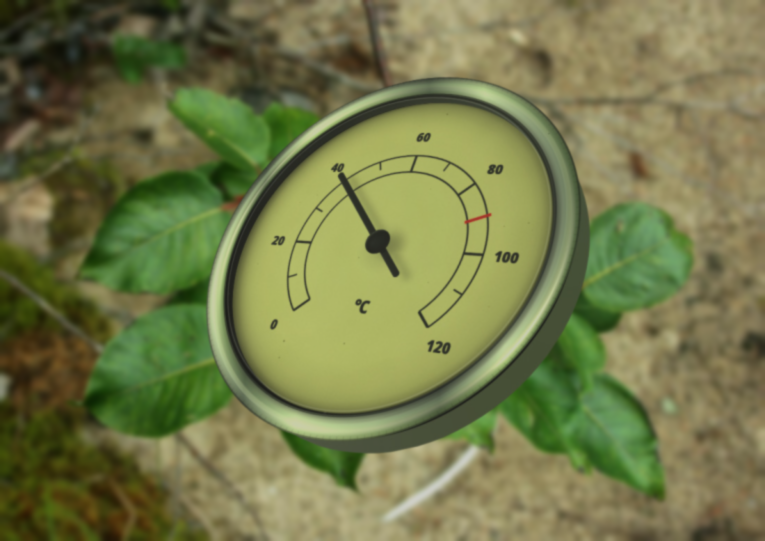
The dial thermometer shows 40°C
